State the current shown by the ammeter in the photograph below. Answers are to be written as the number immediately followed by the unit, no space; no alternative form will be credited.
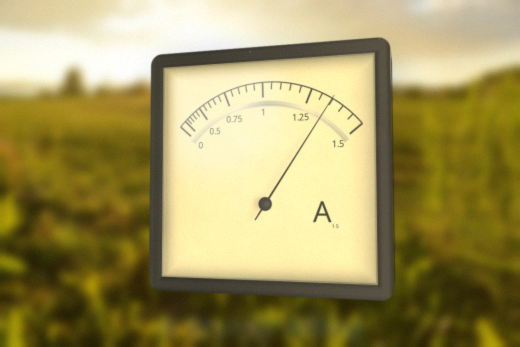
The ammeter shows 1.35A
